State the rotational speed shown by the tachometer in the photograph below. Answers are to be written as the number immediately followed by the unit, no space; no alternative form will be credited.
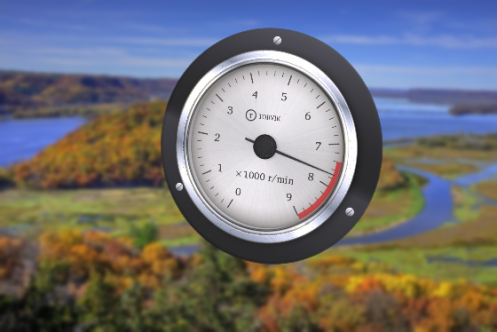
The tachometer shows 7700rpm
